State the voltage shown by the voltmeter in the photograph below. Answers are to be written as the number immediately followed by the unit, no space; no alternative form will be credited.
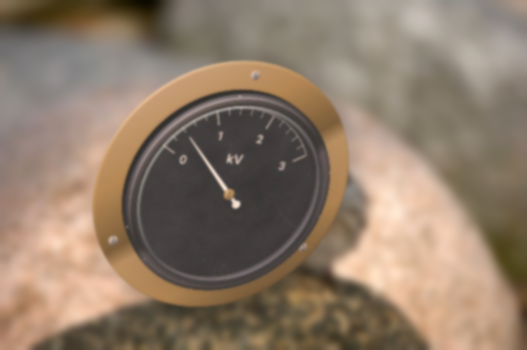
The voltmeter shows 0.4kV
